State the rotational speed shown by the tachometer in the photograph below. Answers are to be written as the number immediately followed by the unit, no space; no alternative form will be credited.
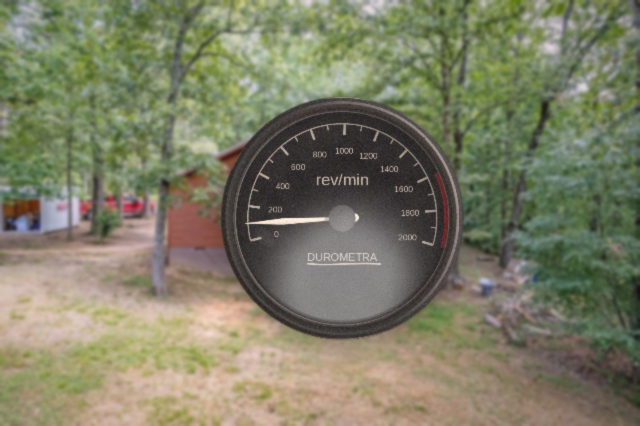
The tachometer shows 100rpm
